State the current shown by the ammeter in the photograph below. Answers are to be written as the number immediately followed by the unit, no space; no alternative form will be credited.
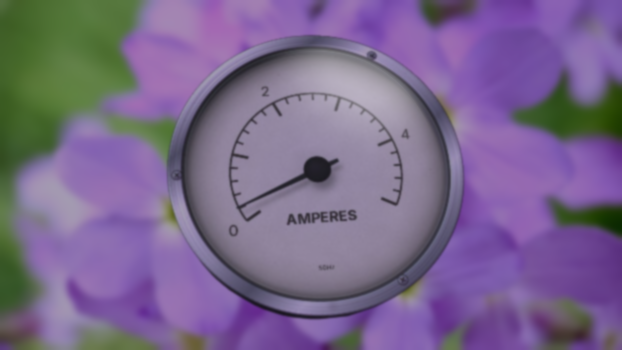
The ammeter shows 0.2A
